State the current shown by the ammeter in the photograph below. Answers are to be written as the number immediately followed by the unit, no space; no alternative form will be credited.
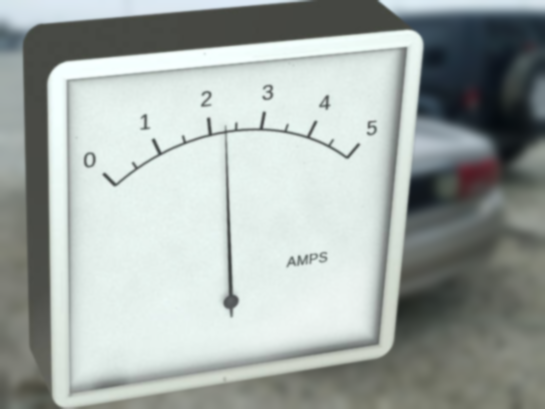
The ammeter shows 2.25A
